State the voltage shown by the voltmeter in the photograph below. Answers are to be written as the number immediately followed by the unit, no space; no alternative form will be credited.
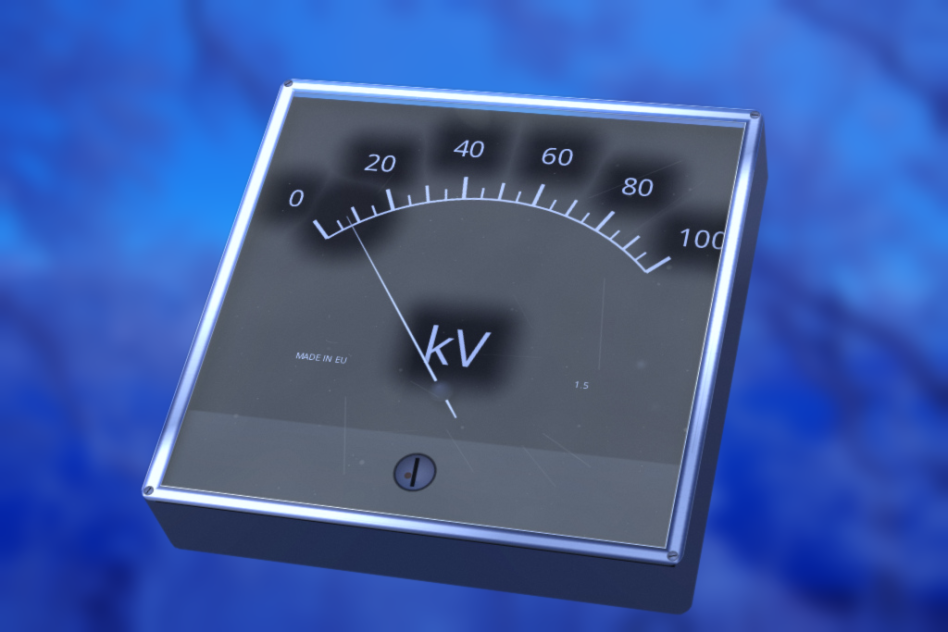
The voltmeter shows 7.5kV
